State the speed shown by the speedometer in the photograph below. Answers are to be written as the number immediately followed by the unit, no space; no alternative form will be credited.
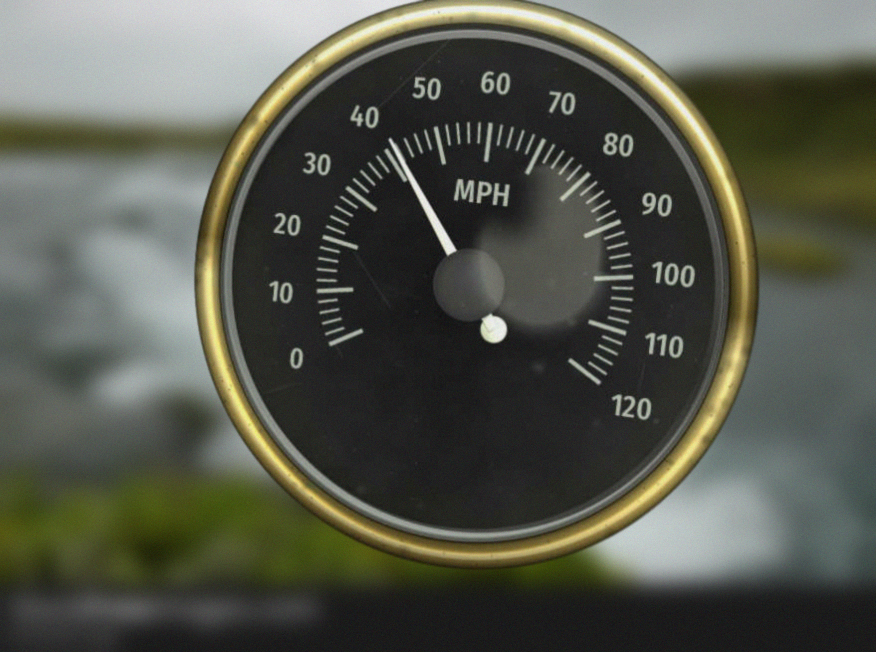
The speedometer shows 42mph
